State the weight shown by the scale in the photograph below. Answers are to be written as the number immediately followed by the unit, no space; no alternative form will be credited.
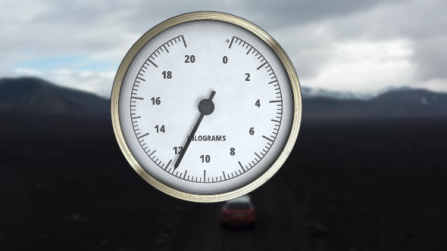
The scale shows 11.6kg
